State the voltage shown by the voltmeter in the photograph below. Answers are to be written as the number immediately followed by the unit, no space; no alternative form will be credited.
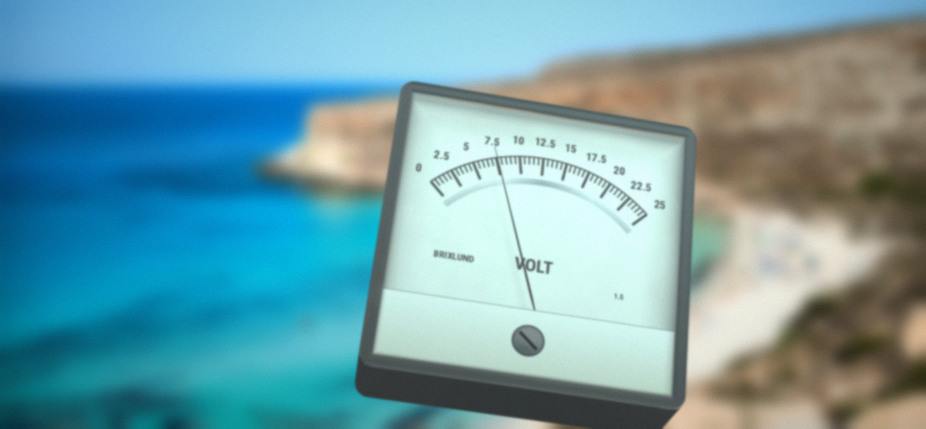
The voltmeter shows 7.5V
